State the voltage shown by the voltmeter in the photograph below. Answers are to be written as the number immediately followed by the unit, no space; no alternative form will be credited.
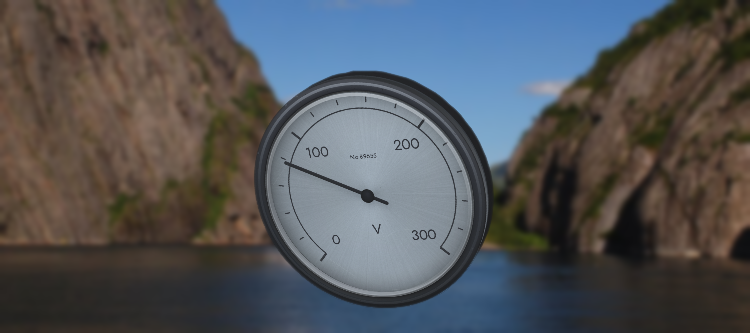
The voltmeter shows 80V
